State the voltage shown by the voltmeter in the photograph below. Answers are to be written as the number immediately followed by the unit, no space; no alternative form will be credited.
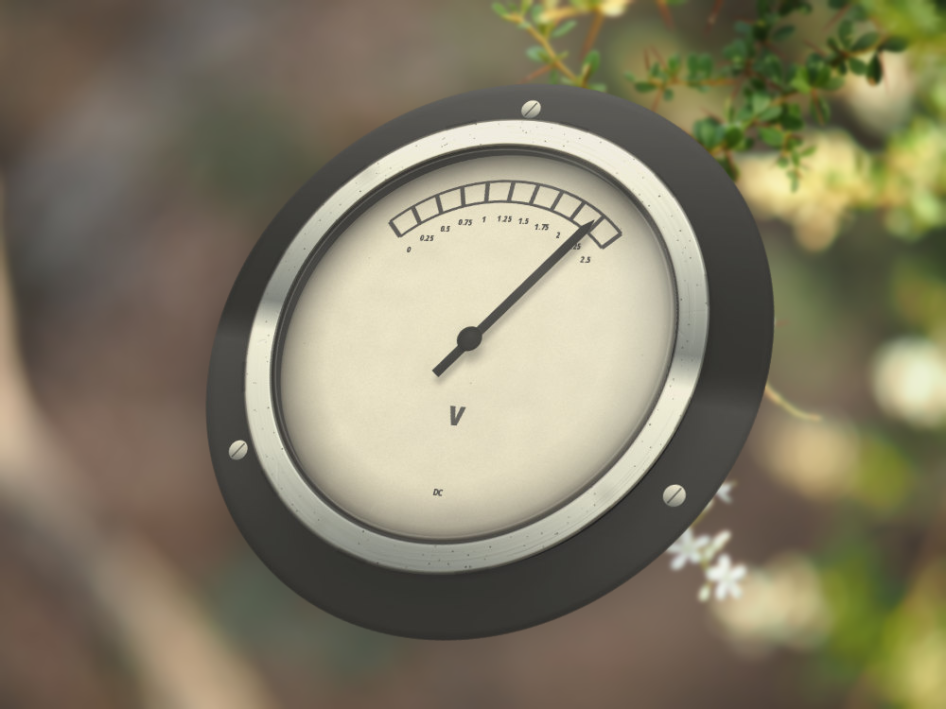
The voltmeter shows 2.25V
